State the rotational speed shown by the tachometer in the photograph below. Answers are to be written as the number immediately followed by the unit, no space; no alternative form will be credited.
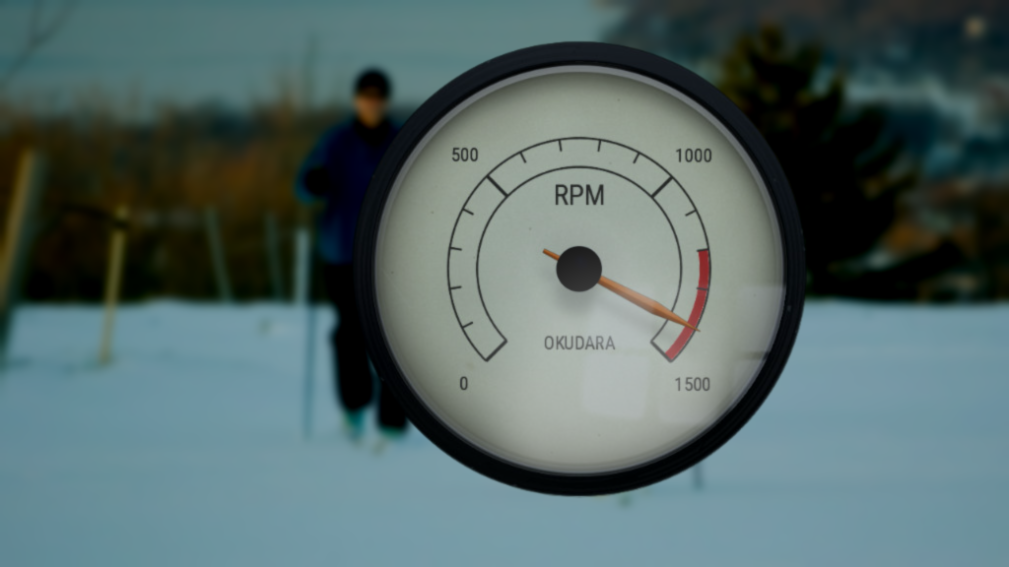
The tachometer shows 1400rpm
